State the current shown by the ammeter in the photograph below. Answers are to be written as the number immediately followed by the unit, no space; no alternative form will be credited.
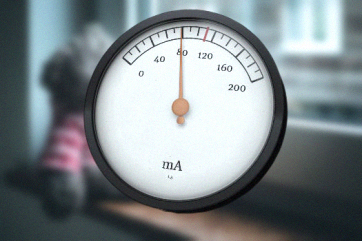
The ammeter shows 80mA
